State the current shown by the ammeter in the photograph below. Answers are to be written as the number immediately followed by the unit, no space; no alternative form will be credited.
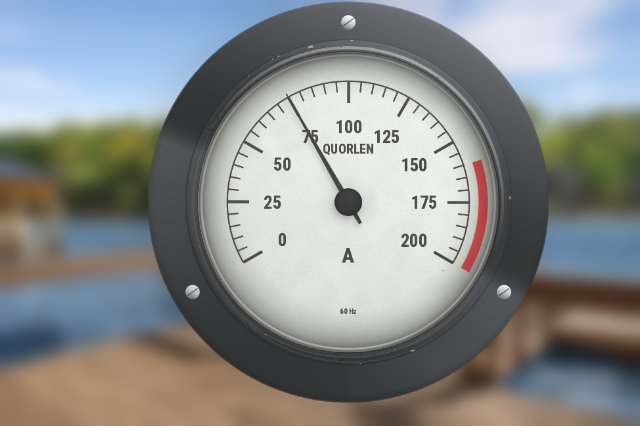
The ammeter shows 75A
